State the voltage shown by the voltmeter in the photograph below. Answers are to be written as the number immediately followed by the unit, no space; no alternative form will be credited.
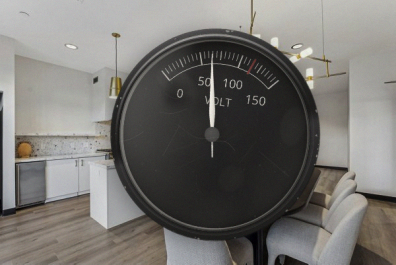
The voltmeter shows 65V
